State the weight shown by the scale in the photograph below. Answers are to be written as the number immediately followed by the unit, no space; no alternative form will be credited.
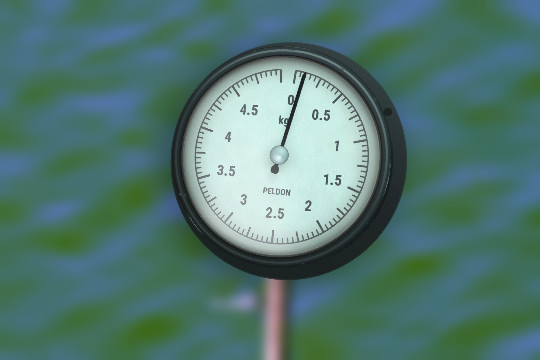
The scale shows 0.1kg
